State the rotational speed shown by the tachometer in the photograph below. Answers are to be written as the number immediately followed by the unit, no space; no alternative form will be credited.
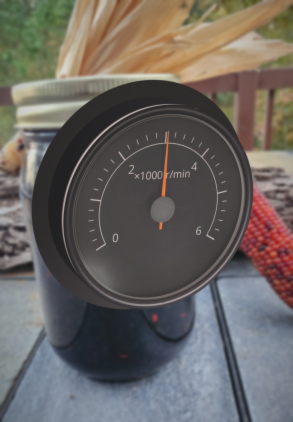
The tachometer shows 3000rpm
